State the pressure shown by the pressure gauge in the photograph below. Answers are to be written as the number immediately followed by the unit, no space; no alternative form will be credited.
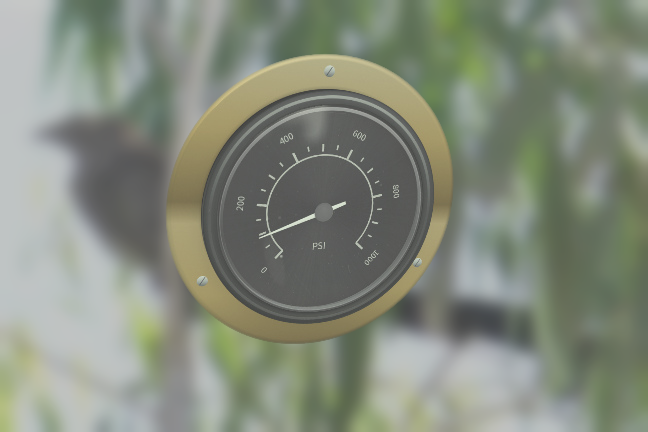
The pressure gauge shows 100psi
